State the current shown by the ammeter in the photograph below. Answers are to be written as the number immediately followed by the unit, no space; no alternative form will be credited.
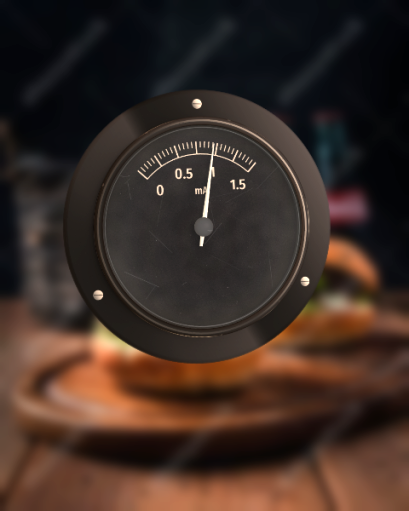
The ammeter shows 0.95mA
